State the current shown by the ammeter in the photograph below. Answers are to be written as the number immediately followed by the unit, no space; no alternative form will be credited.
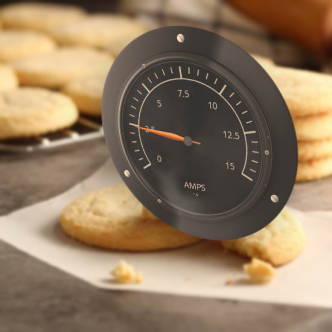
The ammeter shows 2.5A
